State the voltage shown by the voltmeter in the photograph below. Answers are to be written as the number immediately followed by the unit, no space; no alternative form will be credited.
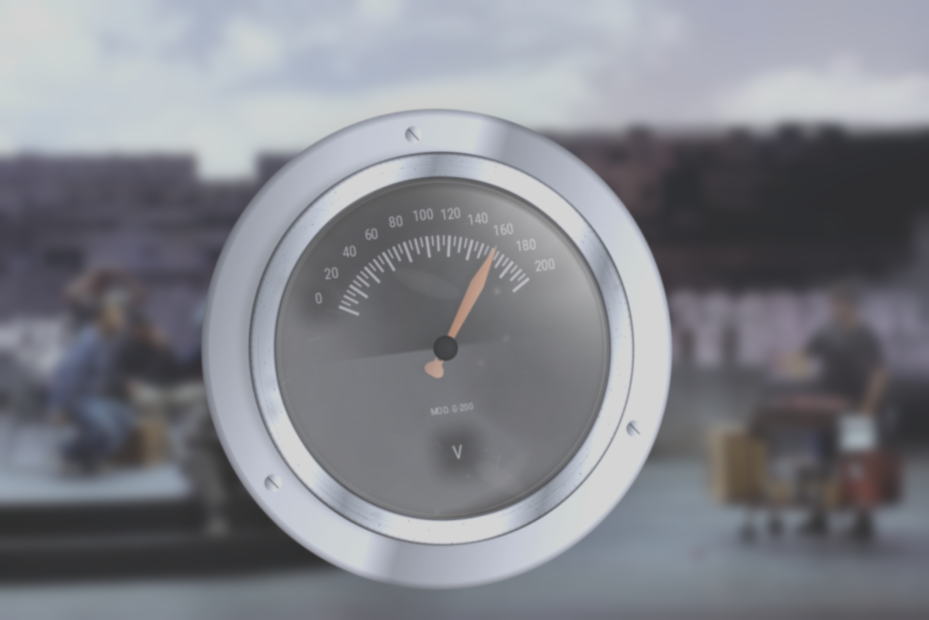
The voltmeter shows 160V
